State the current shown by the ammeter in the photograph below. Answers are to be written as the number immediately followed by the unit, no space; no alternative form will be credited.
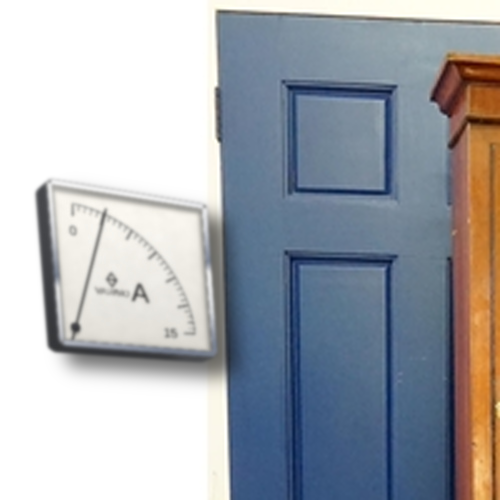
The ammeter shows 2.5A
